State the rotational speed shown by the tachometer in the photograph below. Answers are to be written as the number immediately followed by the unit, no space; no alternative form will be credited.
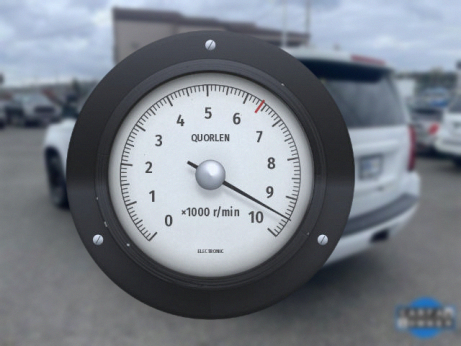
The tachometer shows 9500rpm
